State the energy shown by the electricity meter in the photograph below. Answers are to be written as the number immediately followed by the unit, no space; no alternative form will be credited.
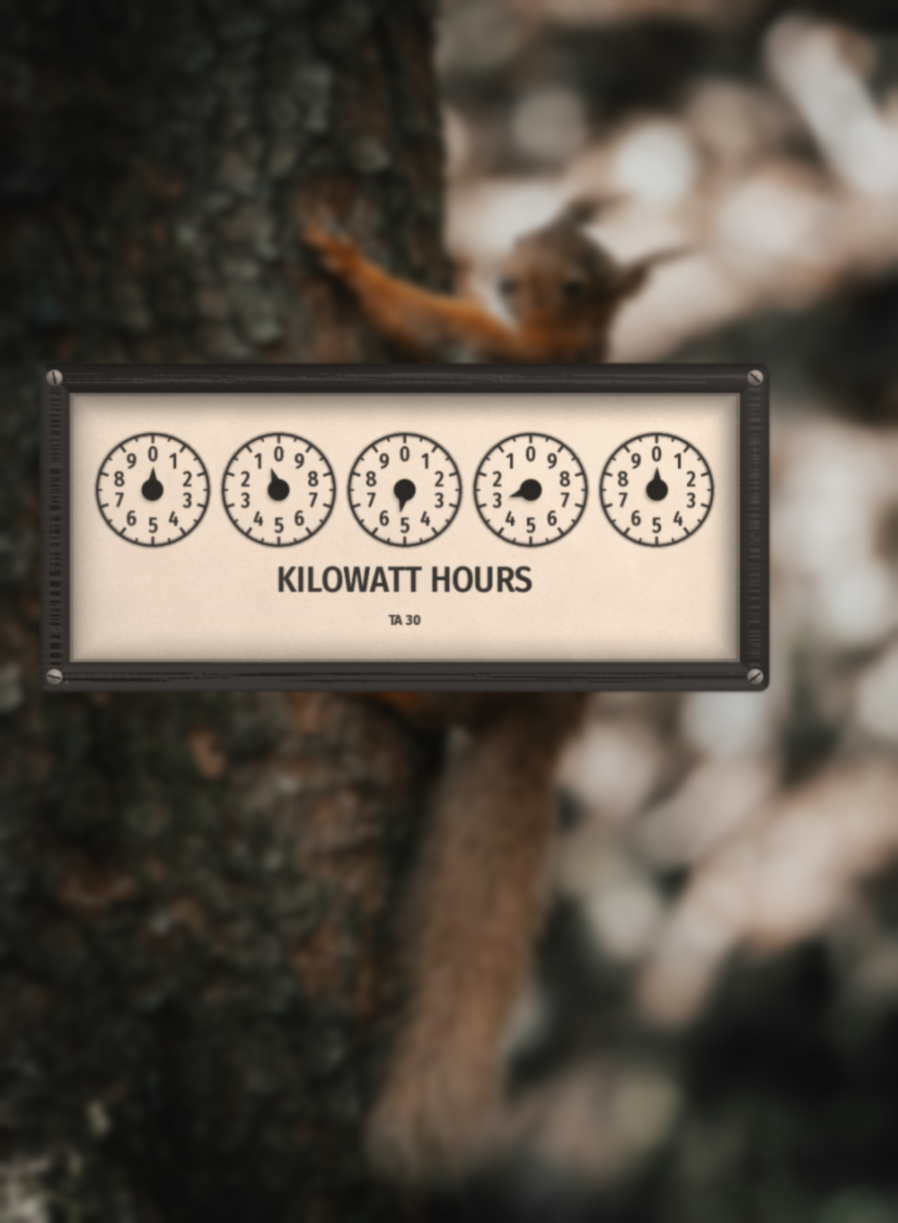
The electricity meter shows 530kWh
